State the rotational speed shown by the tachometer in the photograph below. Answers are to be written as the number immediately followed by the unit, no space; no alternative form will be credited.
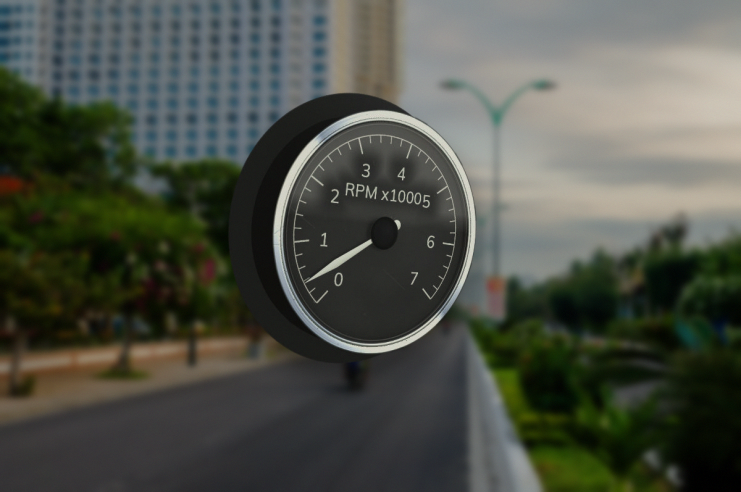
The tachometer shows 400rpm
